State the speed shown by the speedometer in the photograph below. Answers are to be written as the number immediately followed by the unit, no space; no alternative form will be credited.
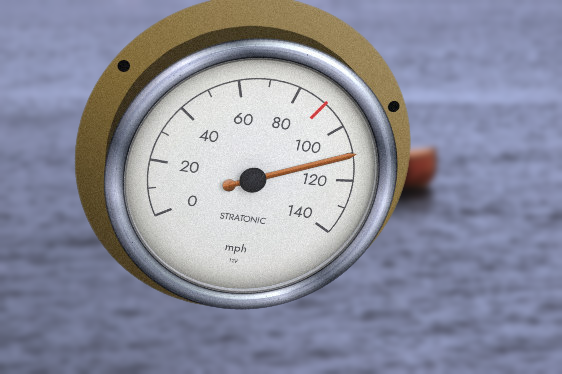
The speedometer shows 110mph
